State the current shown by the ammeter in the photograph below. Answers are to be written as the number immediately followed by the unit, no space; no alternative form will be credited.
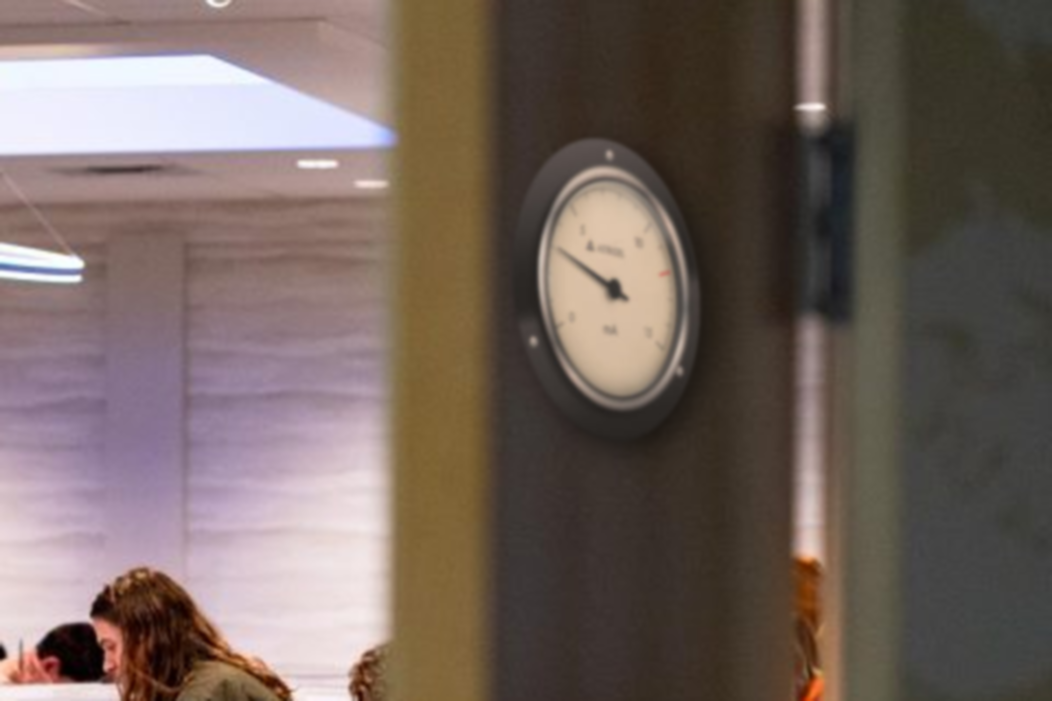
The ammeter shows 3mA
